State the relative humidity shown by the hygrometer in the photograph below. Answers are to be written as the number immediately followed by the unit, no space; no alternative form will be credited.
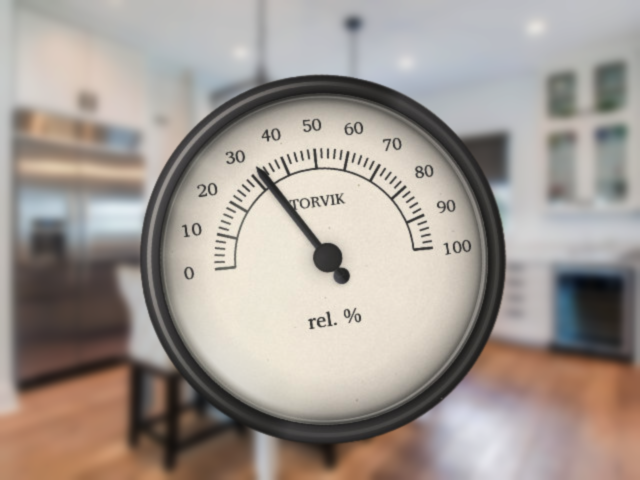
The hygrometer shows 32%
